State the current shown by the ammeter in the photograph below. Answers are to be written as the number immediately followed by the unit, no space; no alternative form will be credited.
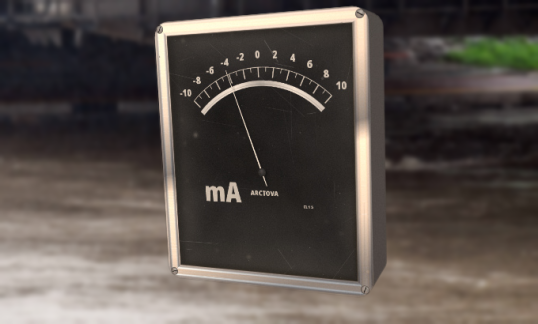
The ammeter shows -4mA
